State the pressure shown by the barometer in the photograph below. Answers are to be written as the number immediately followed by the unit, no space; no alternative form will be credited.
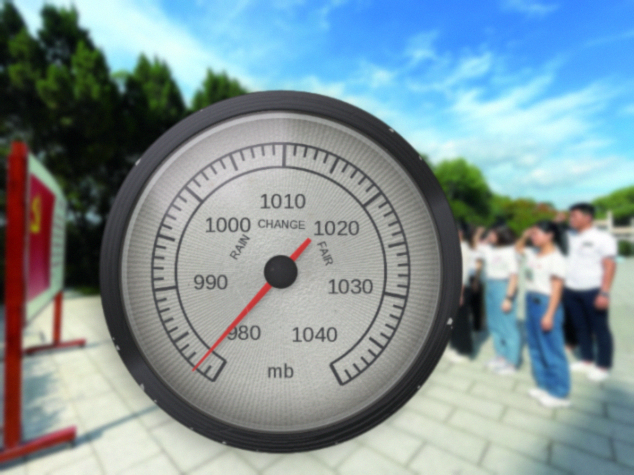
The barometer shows 982mbar
